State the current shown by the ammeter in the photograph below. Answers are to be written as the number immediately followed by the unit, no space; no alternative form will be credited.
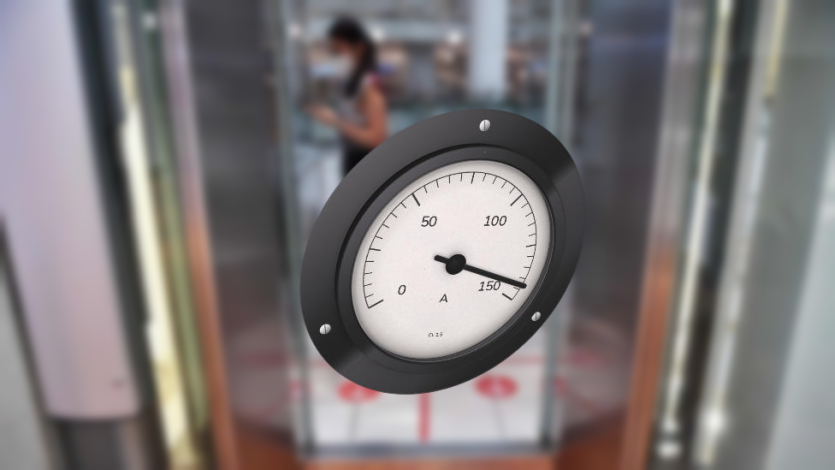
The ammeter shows 142.5A
